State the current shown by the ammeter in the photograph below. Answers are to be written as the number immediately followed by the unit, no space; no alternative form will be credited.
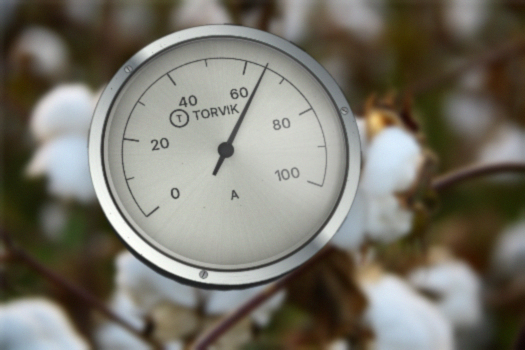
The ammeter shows 65A
